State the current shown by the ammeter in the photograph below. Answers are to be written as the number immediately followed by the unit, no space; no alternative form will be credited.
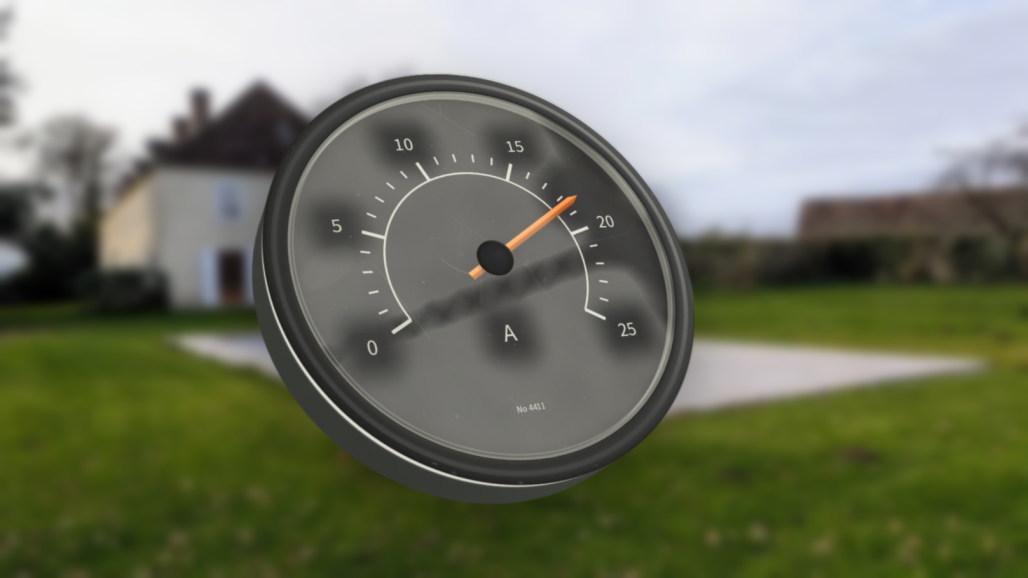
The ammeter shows 18.5A
